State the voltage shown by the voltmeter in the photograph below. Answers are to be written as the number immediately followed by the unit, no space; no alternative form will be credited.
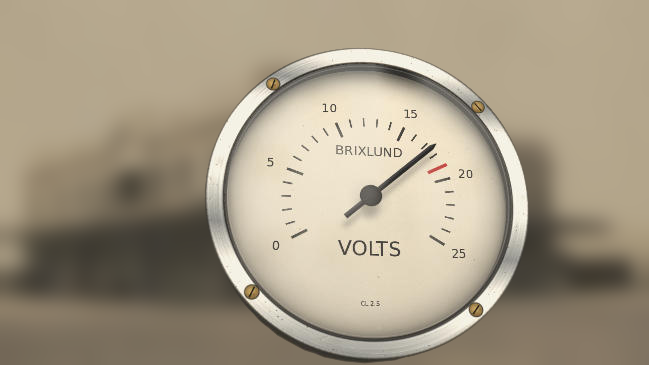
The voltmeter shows 17.5V
